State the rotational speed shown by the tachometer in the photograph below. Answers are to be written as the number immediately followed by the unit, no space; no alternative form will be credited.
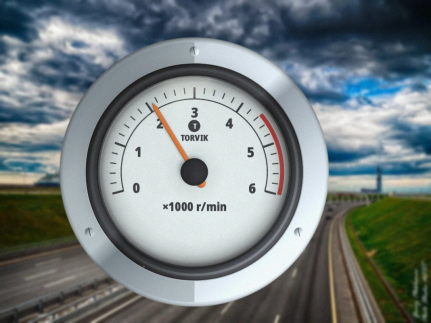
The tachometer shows 2100rpm
